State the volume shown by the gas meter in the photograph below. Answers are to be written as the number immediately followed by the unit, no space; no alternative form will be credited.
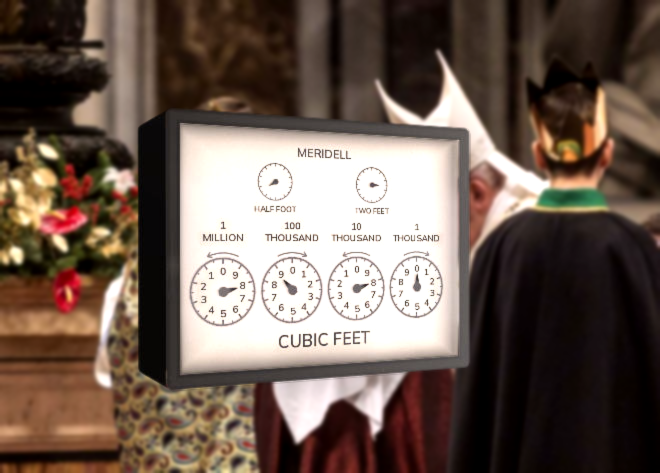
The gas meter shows 788000ft³
